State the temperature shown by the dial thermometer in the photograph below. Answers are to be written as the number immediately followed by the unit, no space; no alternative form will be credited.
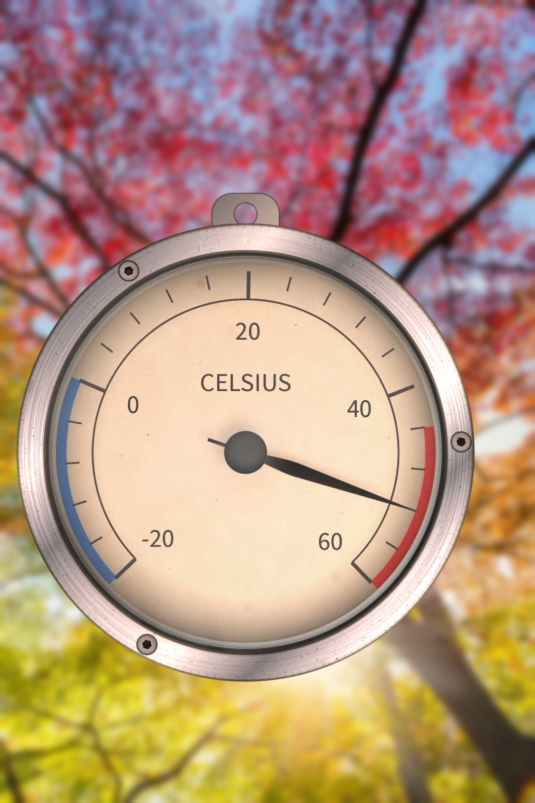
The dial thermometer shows 52°C
